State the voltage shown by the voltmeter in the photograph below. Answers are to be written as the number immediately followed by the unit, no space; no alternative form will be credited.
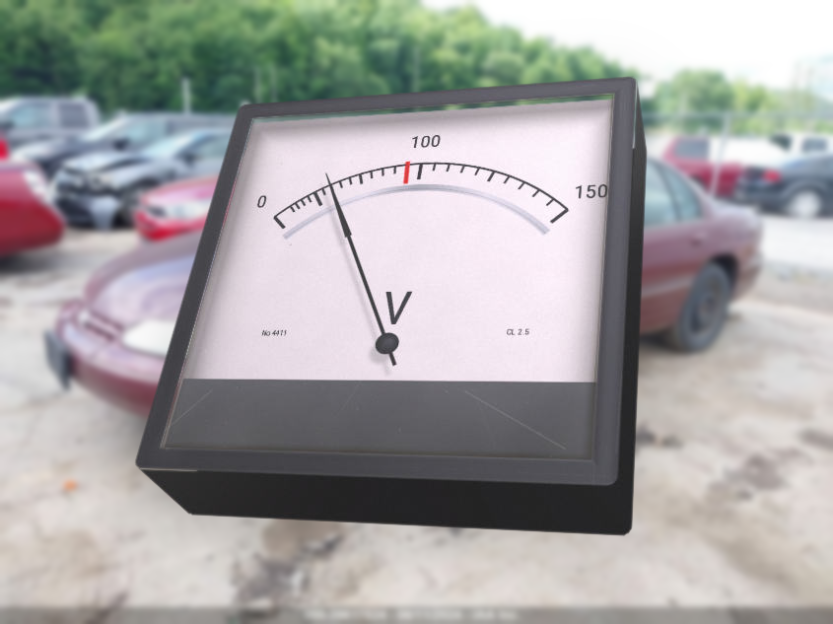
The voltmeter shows 60V
